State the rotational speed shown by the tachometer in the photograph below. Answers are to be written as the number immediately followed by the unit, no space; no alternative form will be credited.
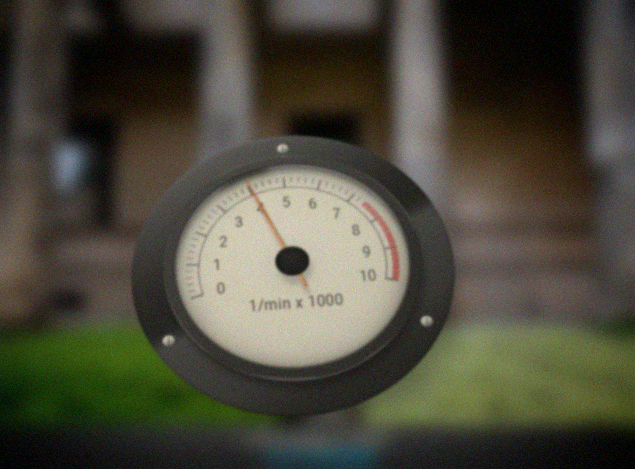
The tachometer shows 4000rpm
